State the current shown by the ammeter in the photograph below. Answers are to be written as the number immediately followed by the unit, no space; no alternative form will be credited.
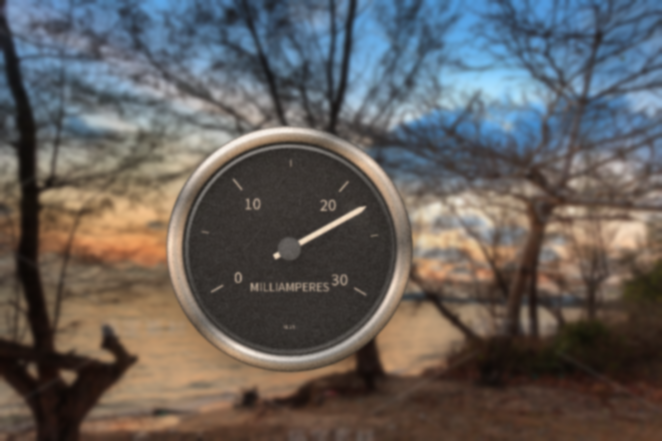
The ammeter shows 22.5mA
